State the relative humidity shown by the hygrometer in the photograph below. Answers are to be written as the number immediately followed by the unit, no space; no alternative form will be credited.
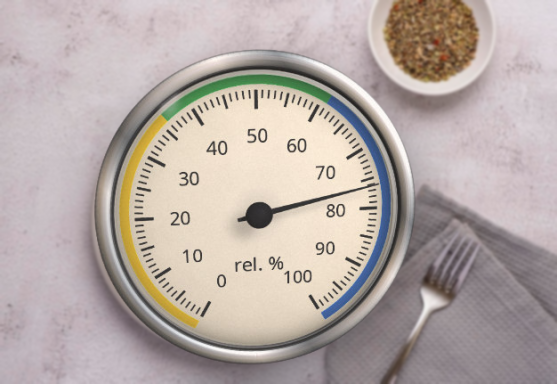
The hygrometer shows 76%
